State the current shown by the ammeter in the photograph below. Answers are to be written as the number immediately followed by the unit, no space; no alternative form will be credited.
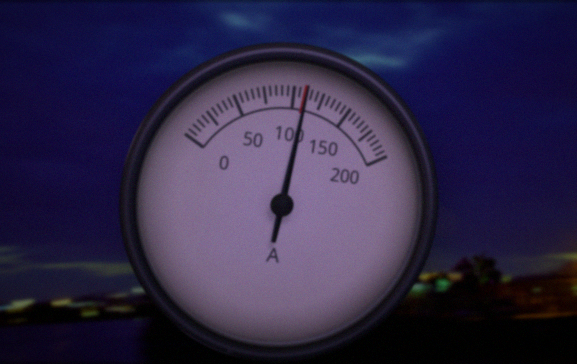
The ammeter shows 110A
